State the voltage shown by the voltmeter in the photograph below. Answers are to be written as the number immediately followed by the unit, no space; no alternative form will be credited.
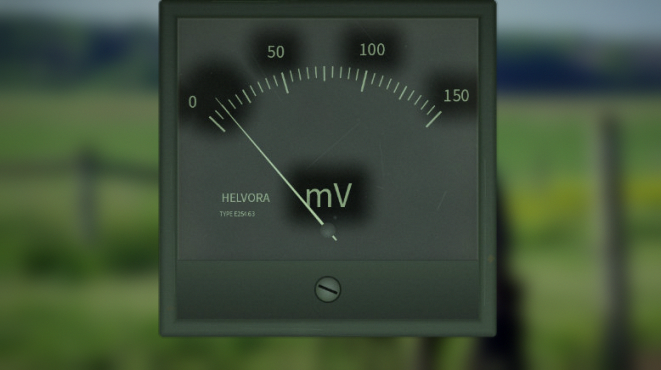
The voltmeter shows 10mV
